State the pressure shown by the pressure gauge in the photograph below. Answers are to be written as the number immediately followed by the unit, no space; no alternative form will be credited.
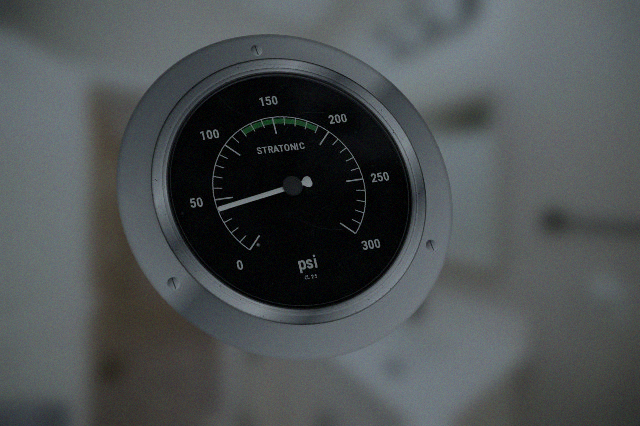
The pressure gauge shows 40psi
